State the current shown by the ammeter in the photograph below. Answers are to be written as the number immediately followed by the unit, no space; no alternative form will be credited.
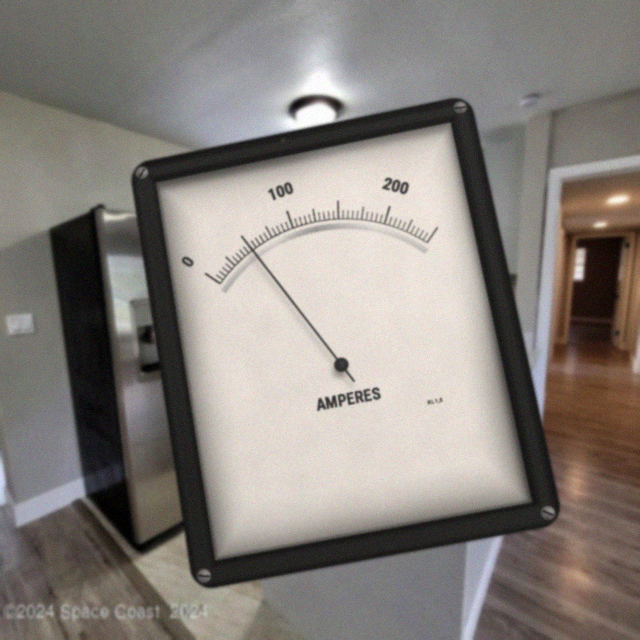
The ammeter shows 50A
